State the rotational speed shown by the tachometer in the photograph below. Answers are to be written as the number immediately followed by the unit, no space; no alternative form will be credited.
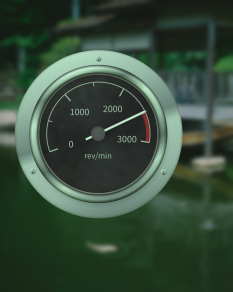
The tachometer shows 2500rpm
